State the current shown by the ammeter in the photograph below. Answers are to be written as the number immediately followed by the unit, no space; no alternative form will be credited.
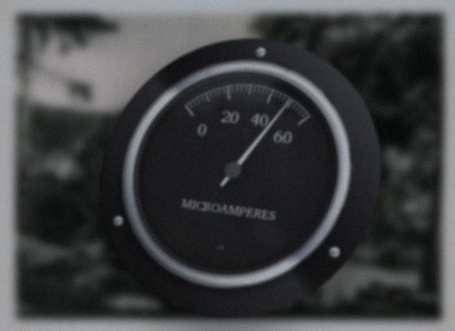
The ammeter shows 50µA
